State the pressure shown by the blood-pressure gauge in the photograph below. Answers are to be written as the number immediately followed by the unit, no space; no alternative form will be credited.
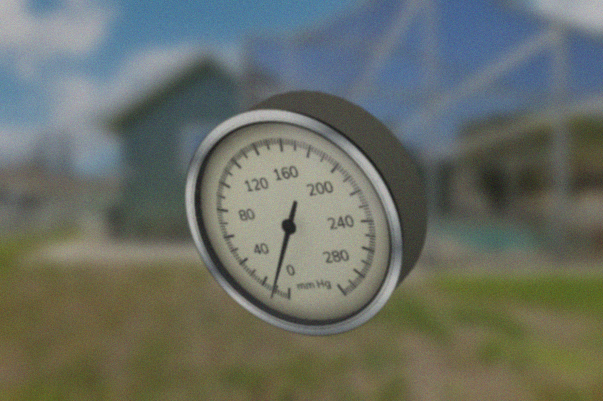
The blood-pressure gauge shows 10mmHg
